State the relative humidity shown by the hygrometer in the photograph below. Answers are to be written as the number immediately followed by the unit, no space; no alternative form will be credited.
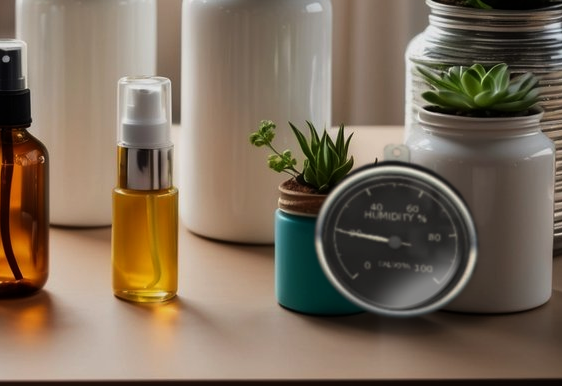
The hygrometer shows 20%
